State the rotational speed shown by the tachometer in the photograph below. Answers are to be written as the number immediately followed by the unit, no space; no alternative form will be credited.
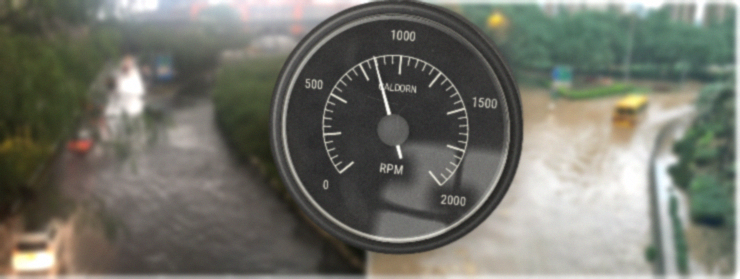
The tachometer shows 850rpm
